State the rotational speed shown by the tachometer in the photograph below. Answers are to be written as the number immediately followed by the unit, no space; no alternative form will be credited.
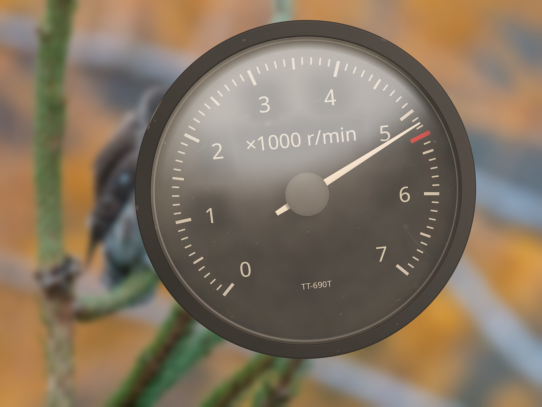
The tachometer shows 5150rpm
